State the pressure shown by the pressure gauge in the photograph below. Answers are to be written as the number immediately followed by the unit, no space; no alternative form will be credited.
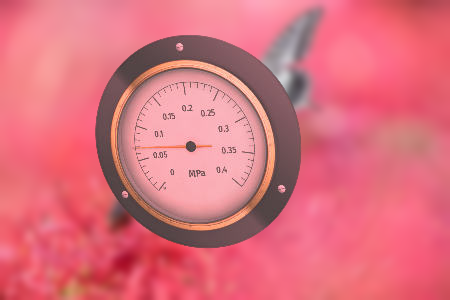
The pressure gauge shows 0.07MPa
